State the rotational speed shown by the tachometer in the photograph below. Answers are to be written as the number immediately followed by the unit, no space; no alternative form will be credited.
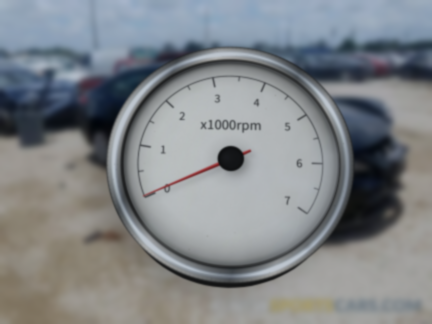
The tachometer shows 0rpm
